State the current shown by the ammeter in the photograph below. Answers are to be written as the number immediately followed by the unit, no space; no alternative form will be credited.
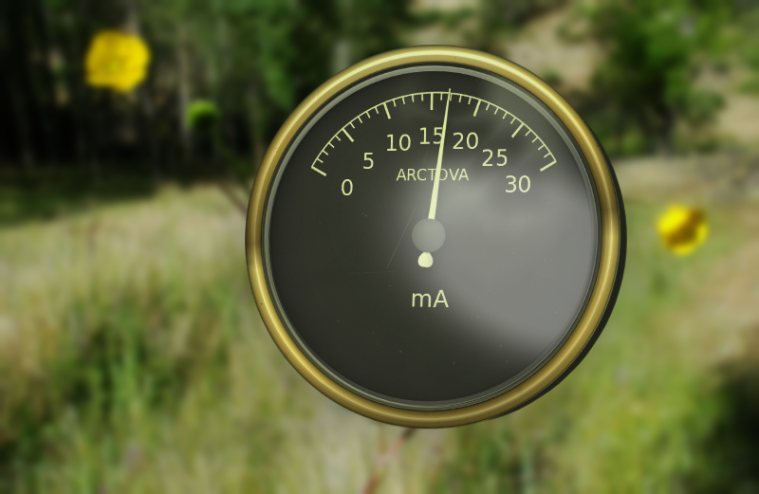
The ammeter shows 17mA
